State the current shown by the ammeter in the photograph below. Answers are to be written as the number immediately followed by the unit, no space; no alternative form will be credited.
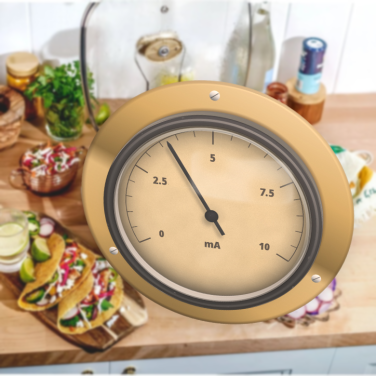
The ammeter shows 3.75mA
